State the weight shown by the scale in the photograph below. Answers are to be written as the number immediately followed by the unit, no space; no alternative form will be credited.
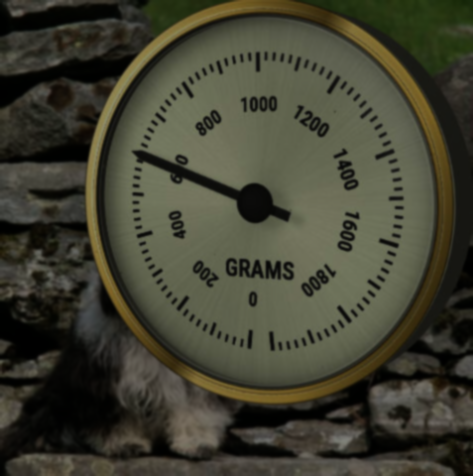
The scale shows 600g
